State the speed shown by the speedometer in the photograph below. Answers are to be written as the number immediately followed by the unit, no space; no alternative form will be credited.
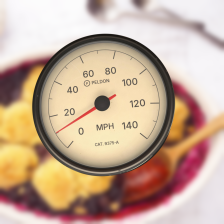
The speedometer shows 10mph
